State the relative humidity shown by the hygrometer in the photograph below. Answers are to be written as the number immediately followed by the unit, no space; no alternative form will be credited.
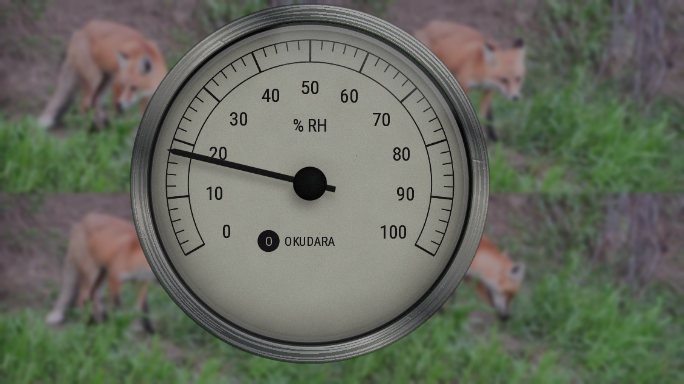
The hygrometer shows 18%
